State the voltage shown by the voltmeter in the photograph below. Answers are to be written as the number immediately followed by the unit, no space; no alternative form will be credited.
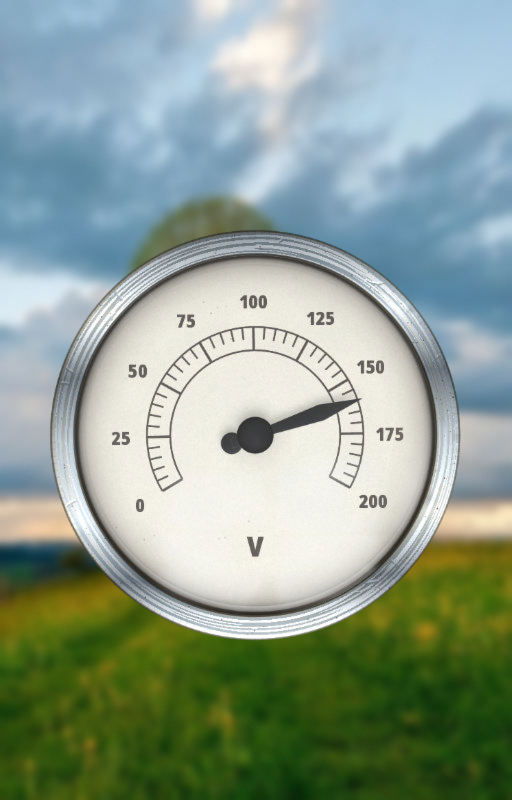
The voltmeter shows 160V
